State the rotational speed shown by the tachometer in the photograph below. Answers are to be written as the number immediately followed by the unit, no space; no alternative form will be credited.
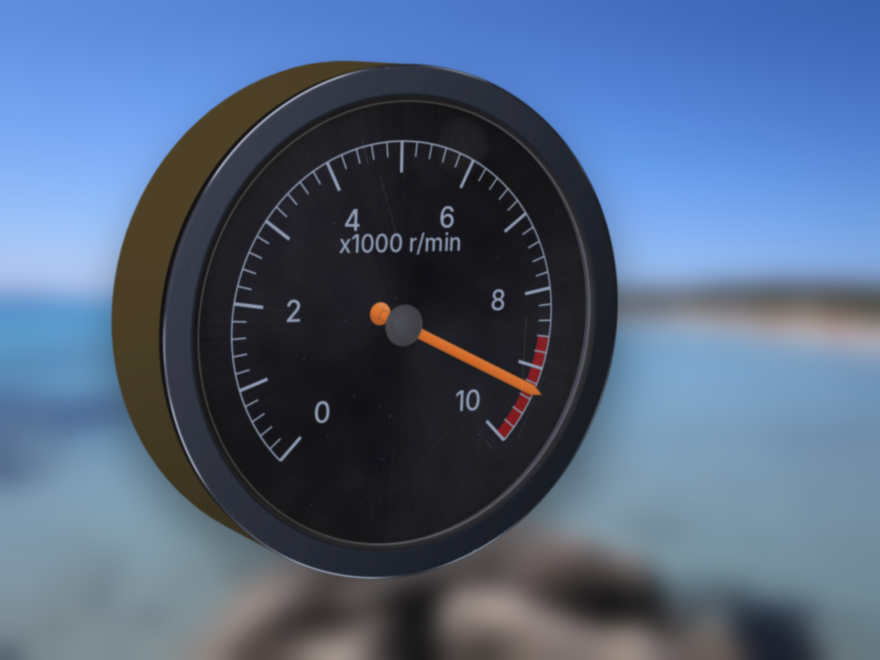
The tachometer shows 9300rpm
